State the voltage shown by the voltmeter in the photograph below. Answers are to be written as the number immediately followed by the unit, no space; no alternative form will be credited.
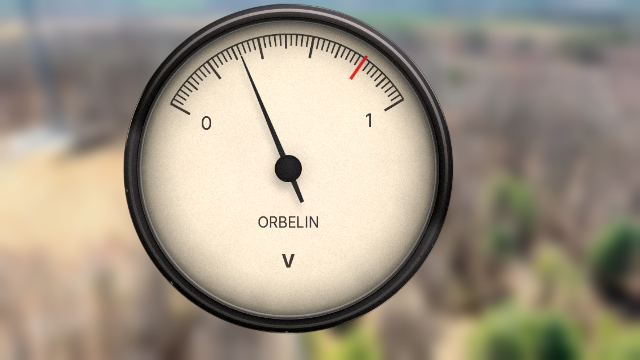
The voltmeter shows 0.32V
